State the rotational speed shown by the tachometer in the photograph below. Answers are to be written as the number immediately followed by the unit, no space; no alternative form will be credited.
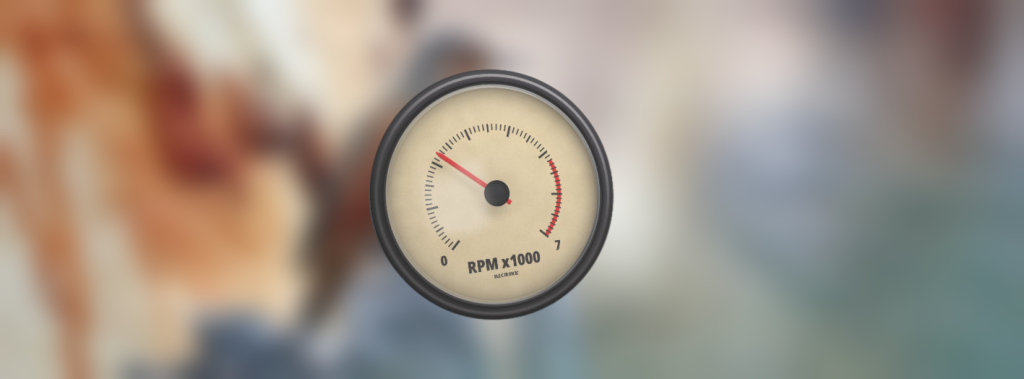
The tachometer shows 2200rpm
